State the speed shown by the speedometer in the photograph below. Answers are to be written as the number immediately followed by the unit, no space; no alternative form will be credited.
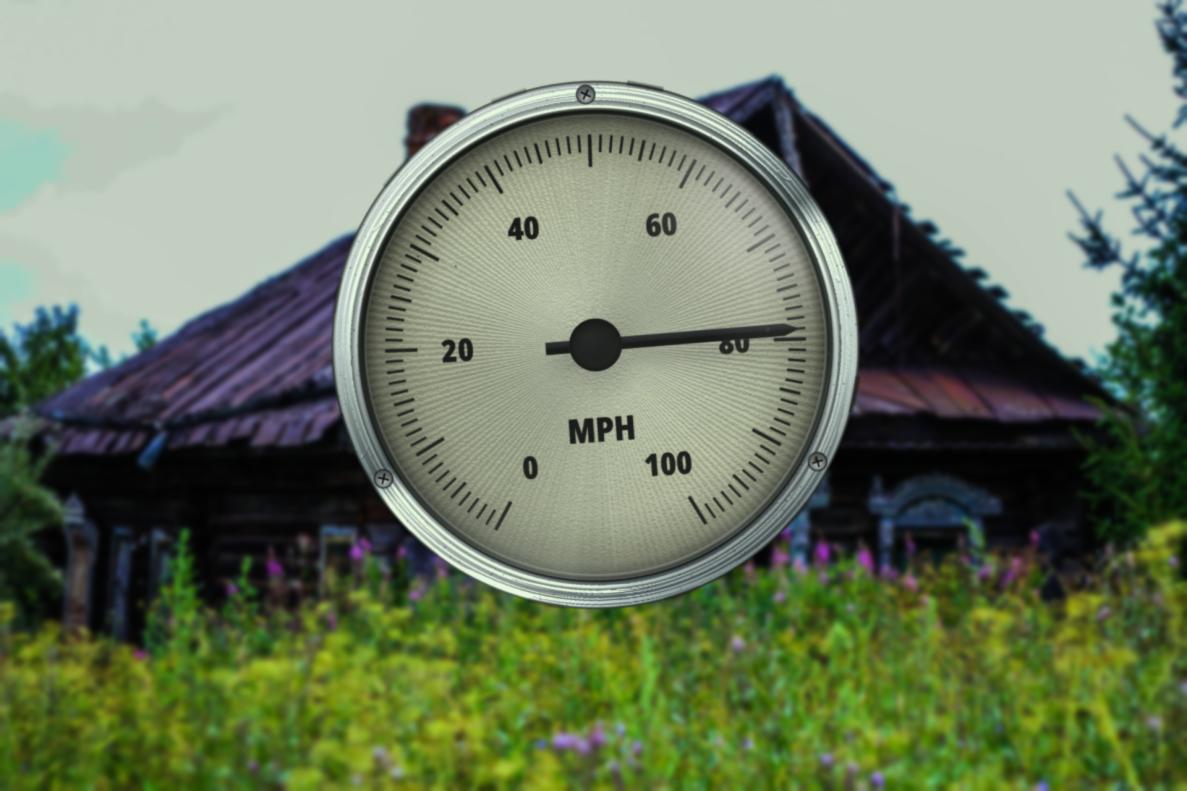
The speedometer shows 79mph
